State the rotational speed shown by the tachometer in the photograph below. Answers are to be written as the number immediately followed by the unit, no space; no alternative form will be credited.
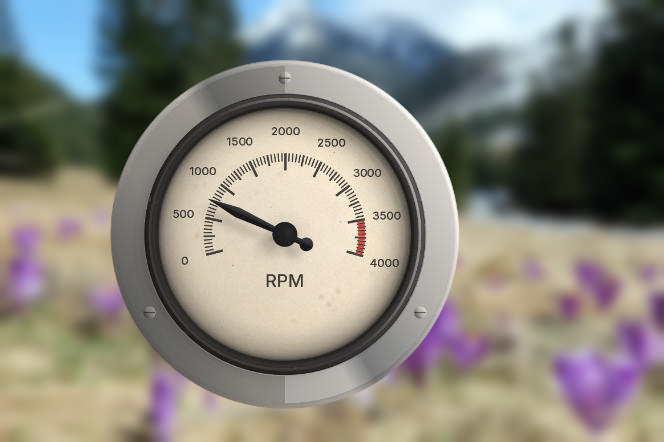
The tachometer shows 750rpm
